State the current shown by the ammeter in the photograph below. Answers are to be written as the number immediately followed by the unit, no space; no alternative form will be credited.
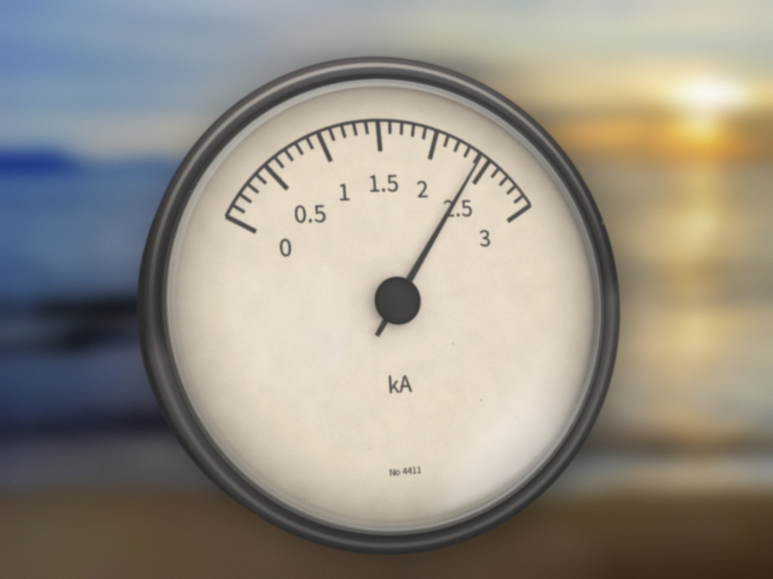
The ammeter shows 2.4kA
